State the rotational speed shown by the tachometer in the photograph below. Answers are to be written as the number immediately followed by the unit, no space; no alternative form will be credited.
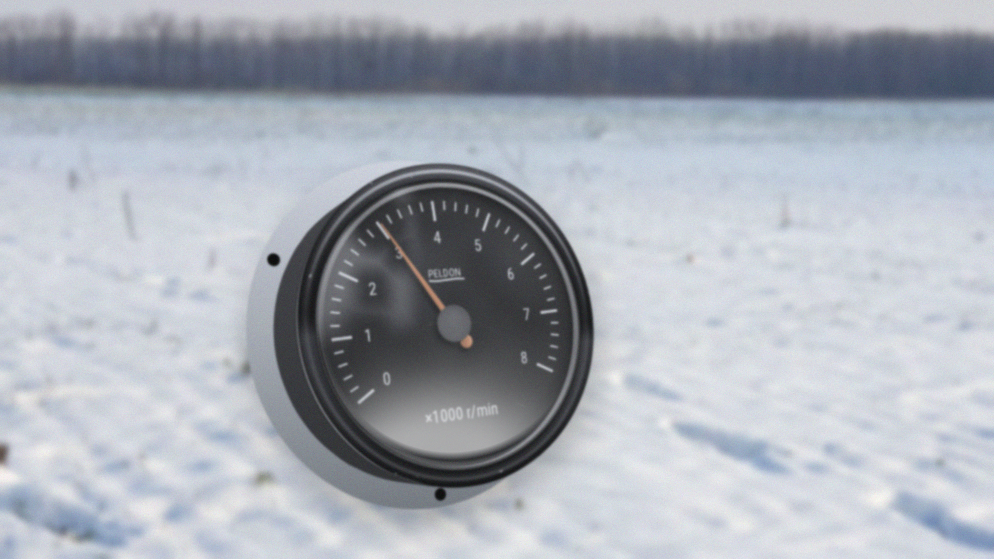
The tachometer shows 3000rpm
